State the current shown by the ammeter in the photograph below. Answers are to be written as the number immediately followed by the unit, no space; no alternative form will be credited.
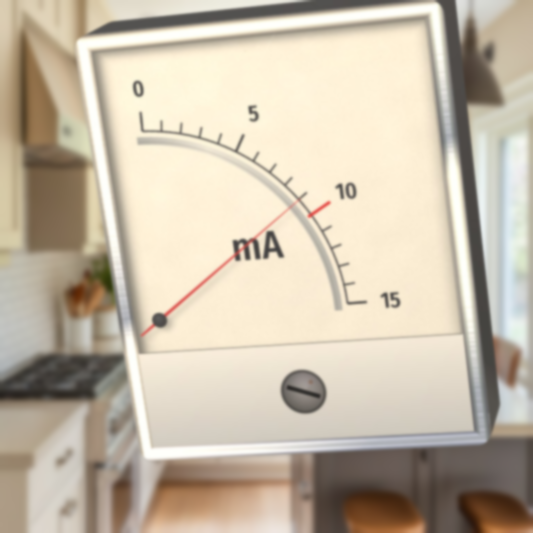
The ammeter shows 9mA
